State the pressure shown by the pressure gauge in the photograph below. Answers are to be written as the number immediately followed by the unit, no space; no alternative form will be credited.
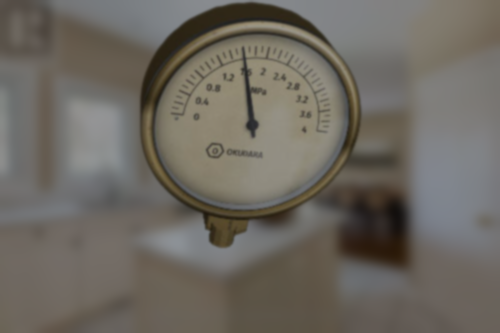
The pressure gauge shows 1.6MPa
